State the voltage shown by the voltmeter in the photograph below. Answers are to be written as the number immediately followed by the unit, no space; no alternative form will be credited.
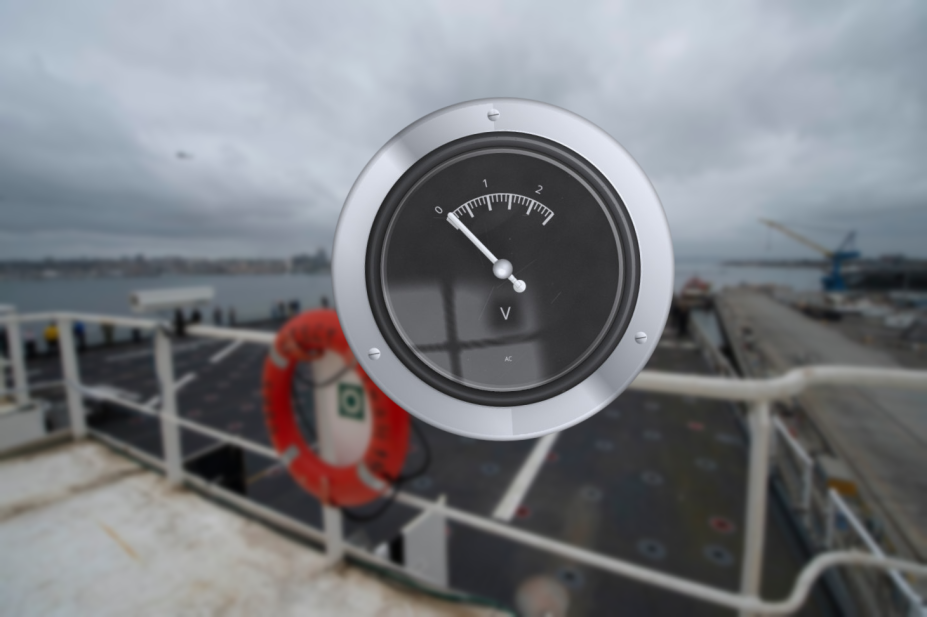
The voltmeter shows 0.1V
